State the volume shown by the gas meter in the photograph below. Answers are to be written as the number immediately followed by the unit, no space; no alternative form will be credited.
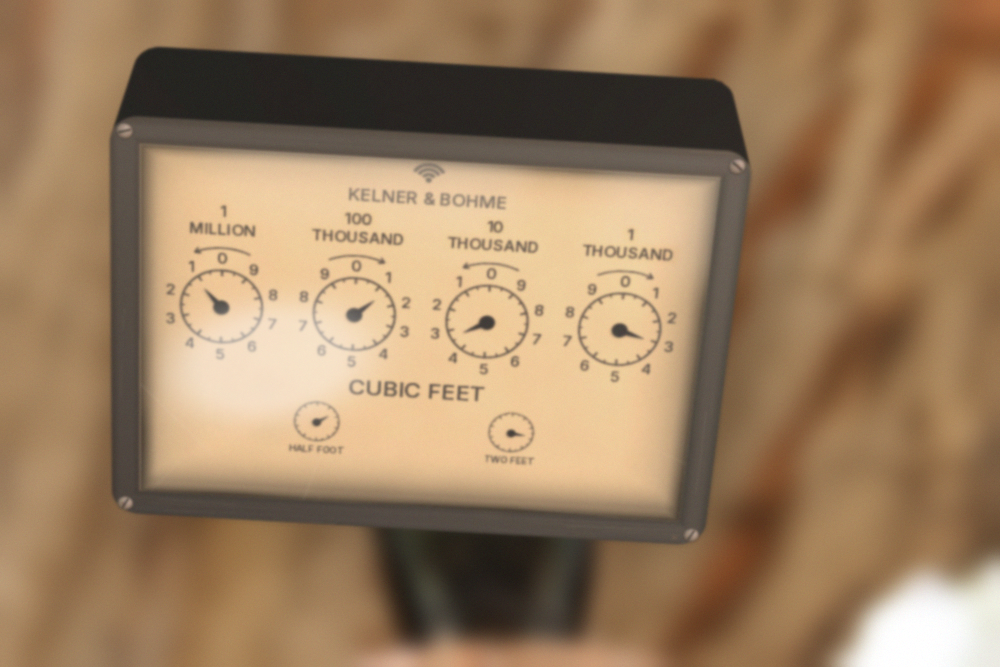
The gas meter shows 113300ft³
